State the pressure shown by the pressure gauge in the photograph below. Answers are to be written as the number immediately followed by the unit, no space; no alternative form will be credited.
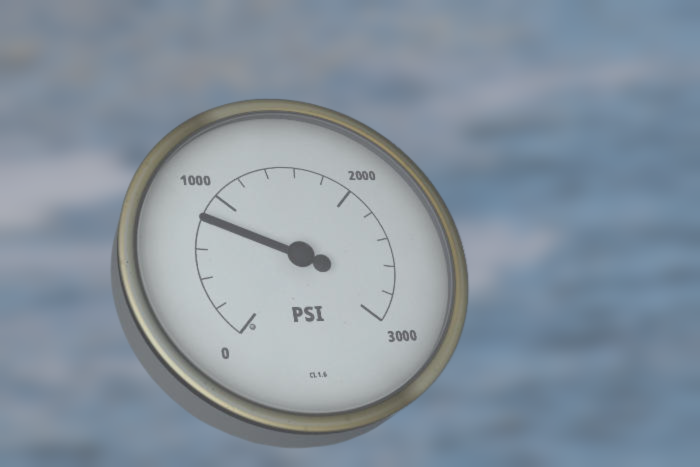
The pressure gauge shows 800psi
